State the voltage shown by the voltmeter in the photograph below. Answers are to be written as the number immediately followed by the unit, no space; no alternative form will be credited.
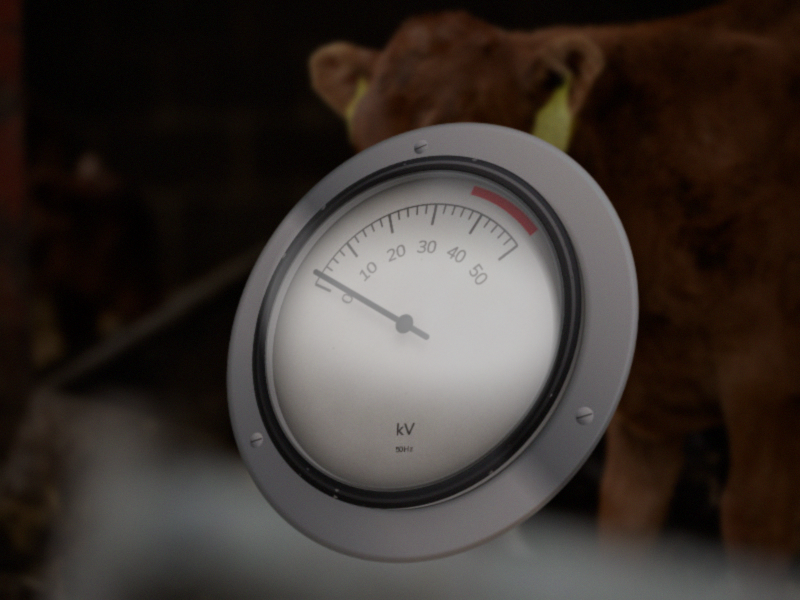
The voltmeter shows 2kV
